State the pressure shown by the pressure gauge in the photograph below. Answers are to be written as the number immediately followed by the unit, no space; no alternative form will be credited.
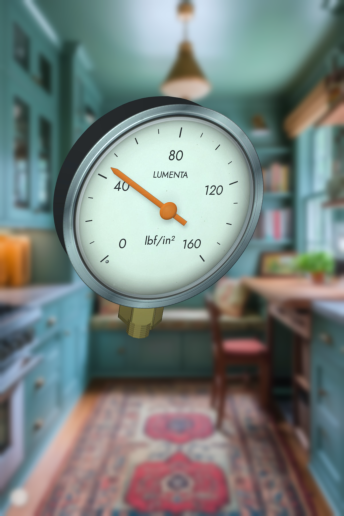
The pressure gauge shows 45psi
